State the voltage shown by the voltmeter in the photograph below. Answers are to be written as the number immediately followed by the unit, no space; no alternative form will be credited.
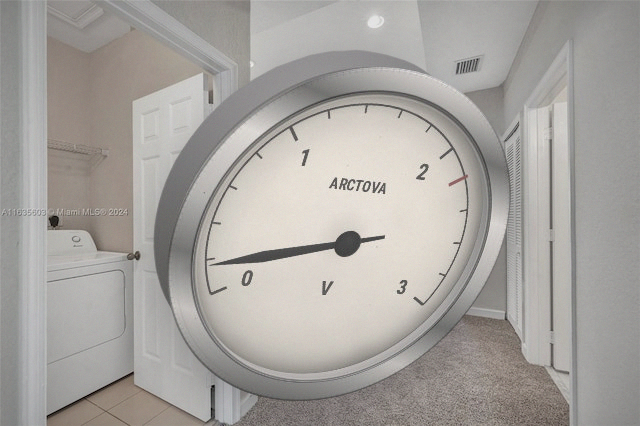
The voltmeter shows 0.2V
